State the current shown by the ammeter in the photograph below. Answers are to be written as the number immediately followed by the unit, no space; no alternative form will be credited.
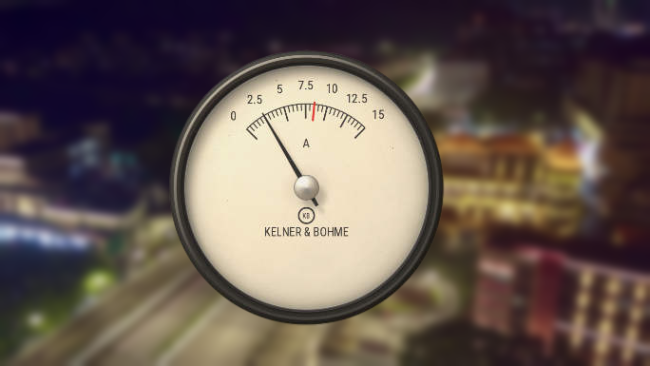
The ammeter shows 2.5A
